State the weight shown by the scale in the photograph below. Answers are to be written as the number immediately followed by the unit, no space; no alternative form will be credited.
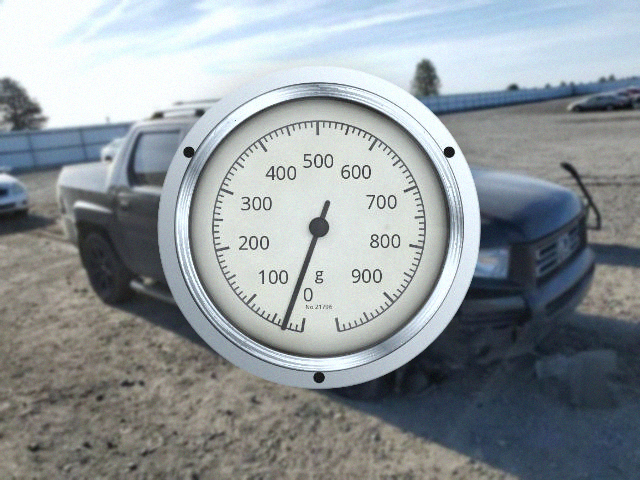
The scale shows 30g
